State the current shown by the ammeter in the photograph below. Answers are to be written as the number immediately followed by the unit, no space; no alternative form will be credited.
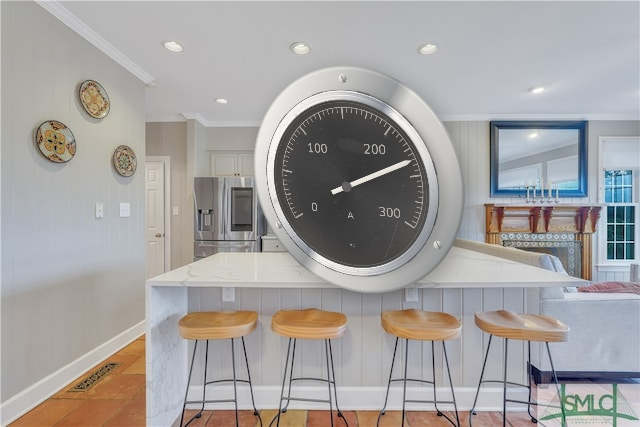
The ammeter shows 235A
